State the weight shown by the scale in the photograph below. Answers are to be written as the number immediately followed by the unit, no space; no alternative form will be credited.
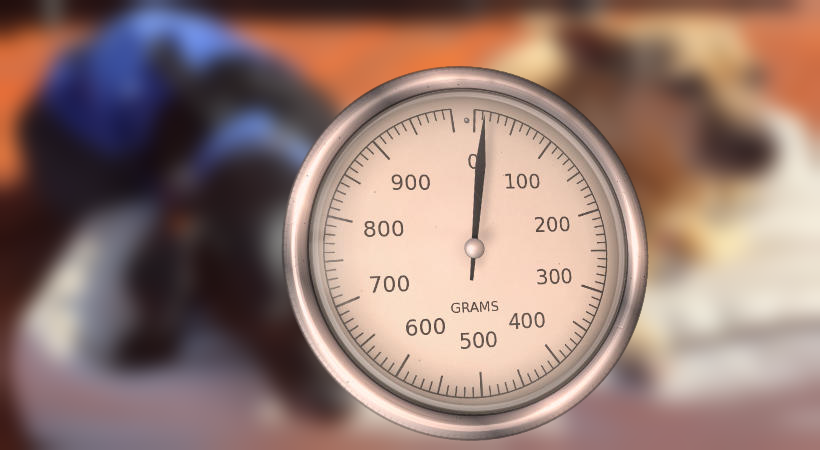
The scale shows 10g
